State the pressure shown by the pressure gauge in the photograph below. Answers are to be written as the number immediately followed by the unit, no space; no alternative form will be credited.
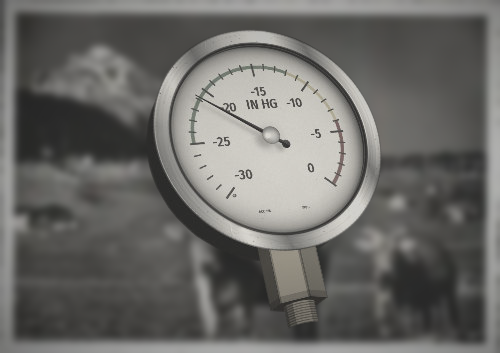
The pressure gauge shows -21inHg
